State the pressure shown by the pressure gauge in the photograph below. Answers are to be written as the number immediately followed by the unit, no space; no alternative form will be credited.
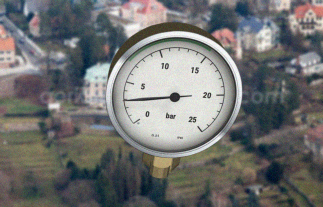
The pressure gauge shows 3bar
